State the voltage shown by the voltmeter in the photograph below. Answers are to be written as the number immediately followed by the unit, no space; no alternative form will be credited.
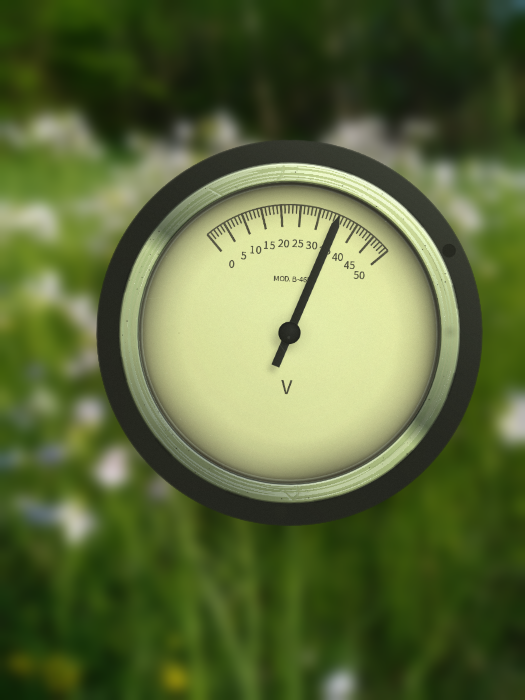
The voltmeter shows 35V
